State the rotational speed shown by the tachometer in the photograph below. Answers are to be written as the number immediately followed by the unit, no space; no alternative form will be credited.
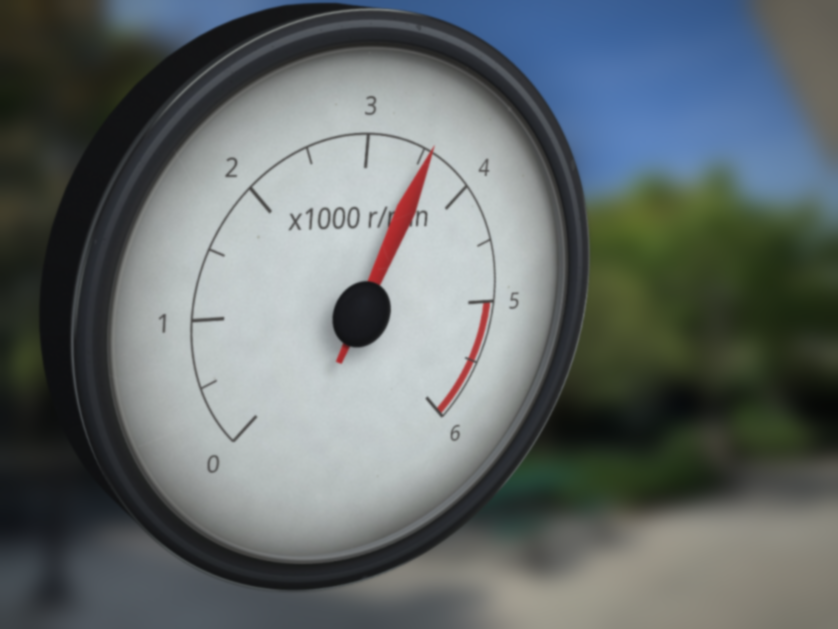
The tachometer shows 3500rpm
